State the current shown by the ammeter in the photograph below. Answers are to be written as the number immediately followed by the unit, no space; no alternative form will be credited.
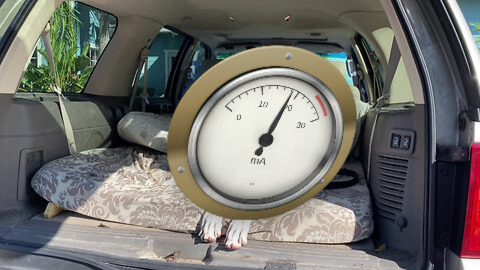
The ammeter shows 18mA
